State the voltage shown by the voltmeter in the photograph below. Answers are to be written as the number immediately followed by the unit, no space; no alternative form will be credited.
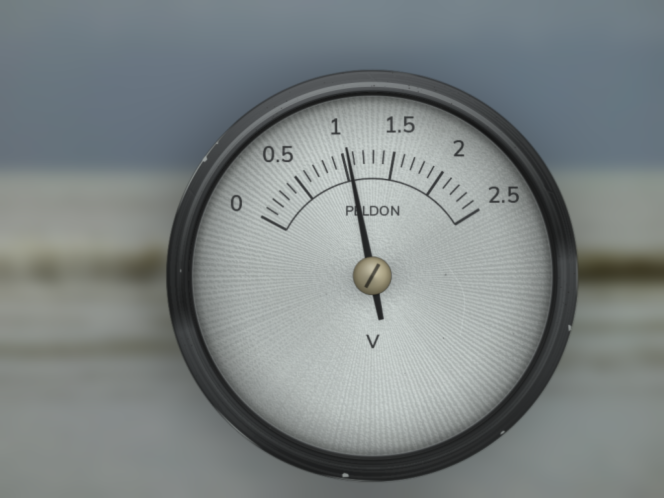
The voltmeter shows 1.05V
